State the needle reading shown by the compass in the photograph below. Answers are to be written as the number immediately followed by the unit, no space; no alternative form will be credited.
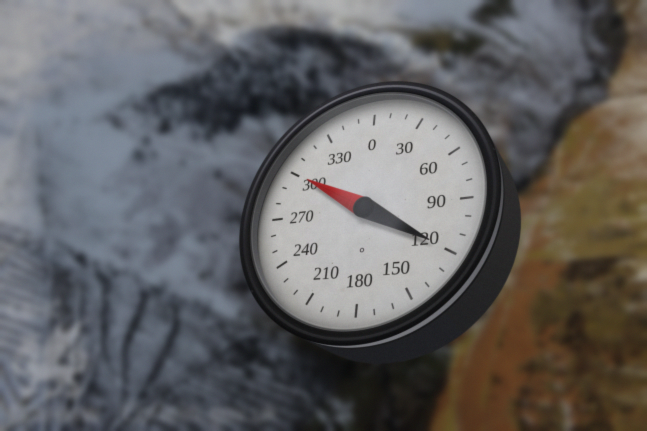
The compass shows 300°
